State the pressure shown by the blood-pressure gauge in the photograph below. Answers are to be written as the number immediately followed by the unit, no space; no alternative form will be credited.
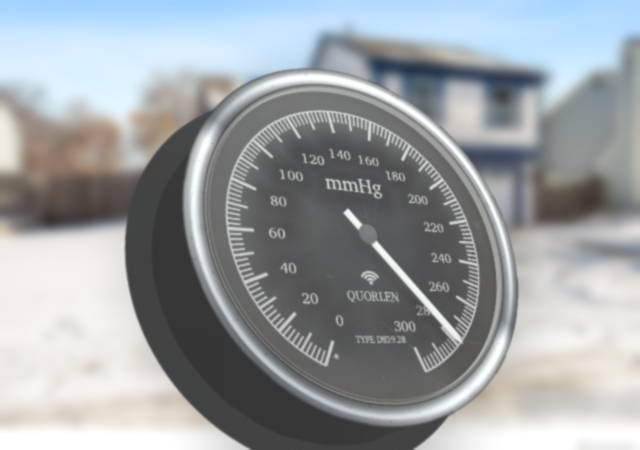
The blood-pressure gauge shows 280mmHg
